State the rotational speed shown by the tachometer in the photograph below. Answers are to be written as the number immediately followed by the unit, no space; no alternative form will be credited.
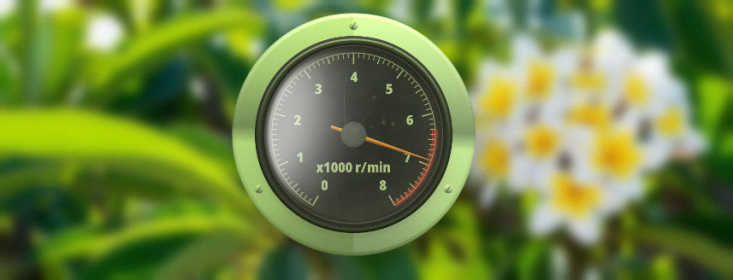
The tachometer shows 6900rpm
